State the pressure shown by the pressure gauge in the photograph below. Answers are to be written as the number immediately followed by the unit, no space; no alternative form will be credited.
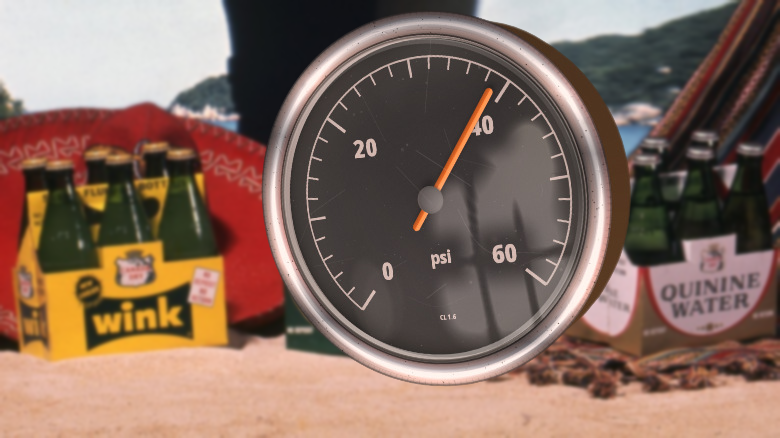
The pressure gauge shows 39psi
